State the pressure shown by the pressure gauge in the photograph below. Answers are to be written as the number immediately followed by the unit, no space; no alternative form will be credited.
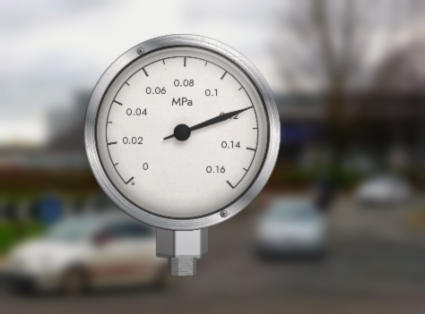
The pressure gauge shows 0.12MPa
